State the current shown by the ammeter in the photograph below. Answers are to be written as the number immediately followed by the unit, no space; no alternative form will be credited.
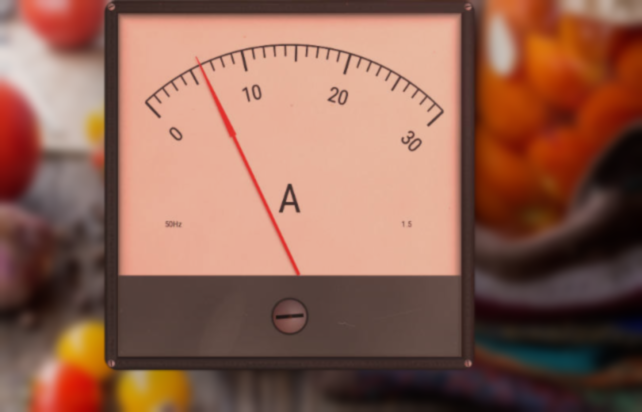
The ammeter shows 6A
